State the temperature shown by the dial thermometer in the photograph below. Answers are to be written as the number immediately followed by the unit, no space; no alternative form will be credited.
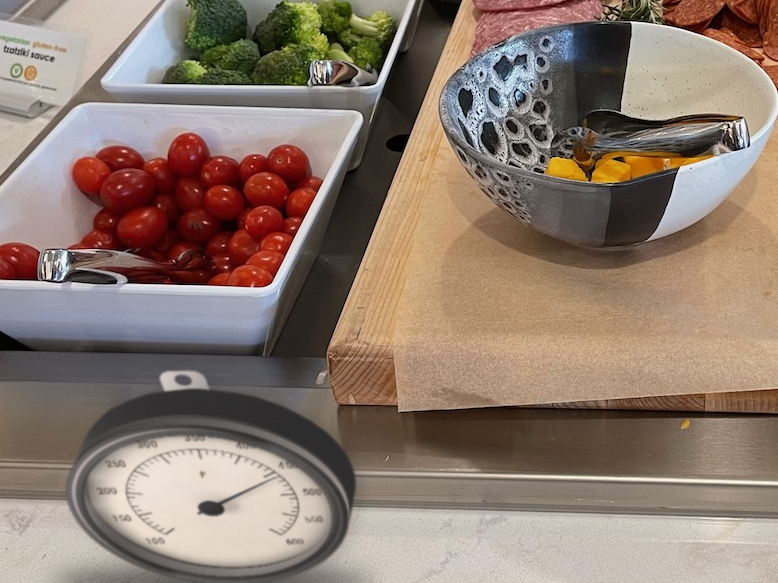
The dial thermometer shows 450°F
